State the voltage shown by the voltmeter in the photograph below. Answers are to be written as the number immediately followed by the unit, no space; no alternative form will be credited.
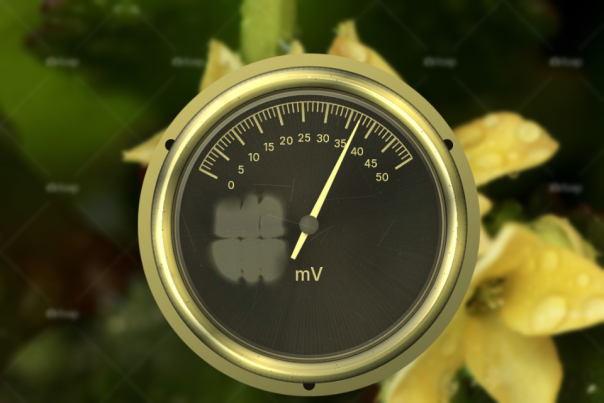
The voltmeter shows 37mV
